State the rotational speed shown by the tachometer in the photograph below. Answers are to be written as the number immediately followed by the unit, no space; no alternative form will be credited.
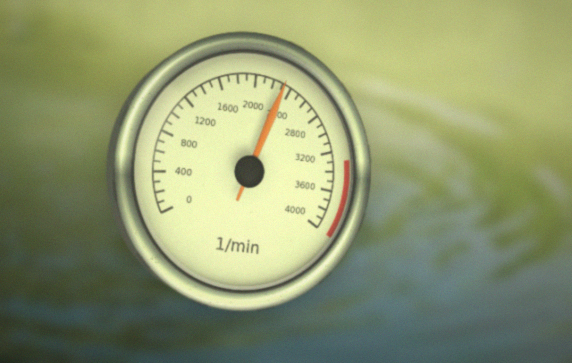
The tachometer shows 2300rpm
